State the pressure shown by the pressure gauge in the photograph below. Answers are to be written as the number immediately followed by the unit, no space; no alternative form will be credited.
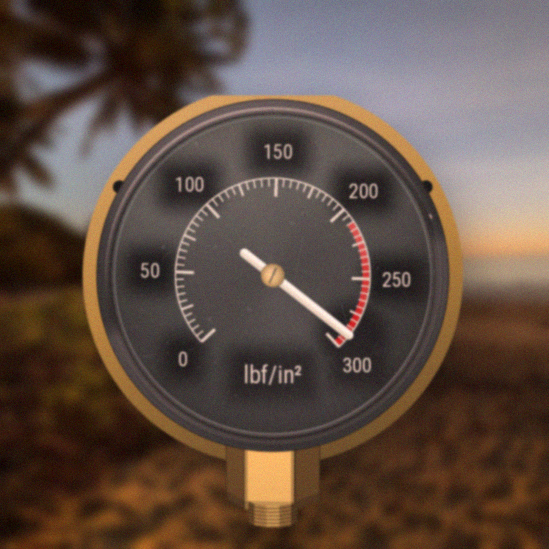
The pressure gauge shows 290psi
